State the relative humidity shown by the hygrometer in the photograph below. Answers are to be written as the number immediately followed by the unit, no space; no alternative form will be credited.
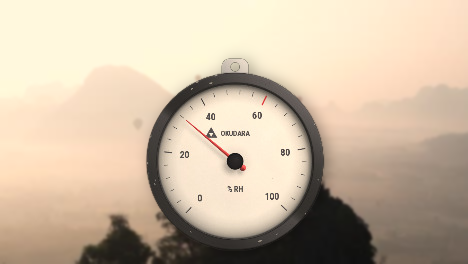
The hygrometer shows 32%
